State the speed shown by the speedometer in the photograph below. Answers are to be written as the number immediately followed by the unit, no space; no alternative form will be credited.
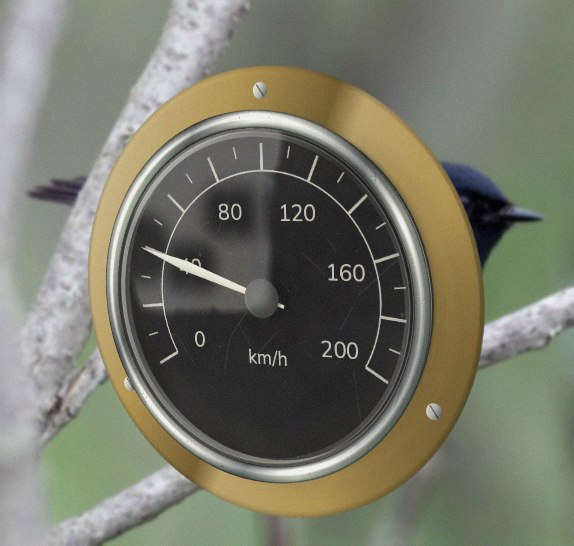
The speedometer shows 40km/h
